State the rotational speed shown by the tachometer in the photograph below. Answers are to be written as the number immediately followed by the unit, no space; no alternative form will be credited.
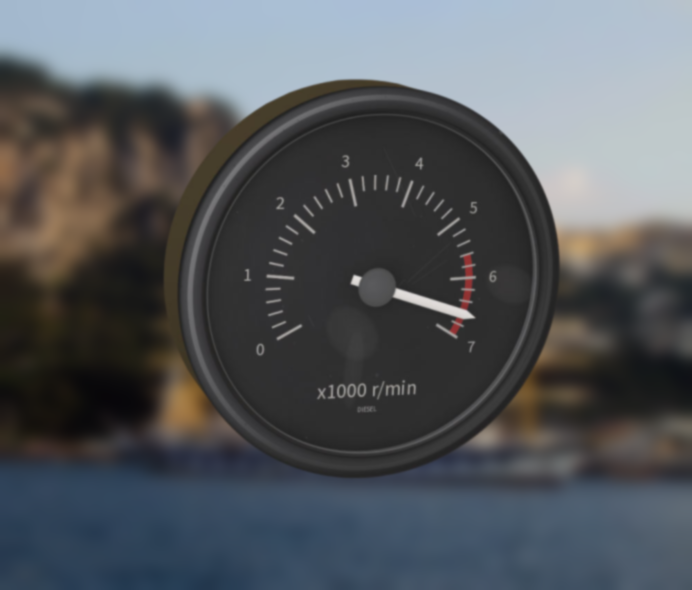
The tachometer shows 6600rpm
